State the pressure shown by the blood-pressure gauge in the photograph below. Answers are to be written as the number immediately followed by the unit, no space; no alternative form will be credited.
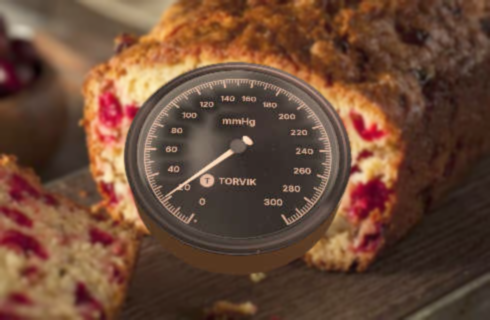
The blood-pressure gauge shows 20mmHg
